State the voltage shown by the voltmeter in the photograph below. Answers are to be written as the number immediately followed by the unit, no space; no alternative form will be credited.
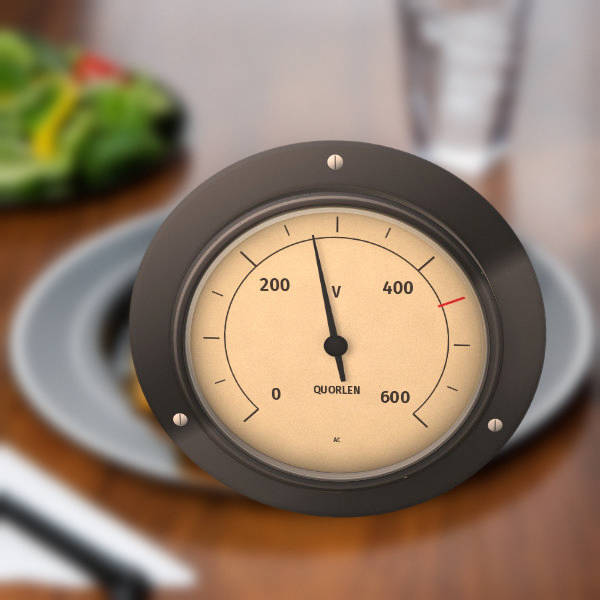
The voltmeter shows 275V
